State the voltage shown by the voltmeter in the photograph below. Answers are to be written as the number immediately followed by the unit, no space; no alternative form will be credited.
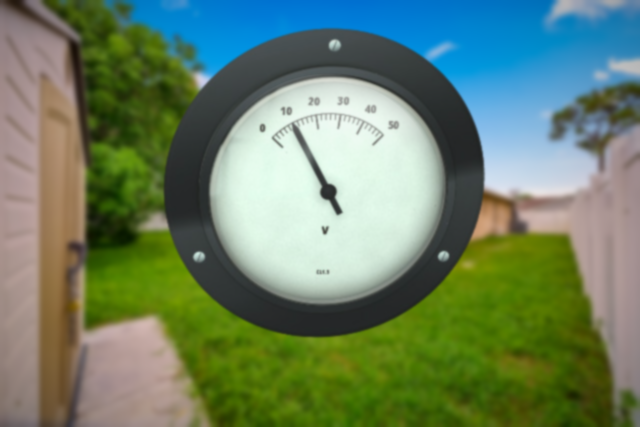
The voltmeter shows 10V
